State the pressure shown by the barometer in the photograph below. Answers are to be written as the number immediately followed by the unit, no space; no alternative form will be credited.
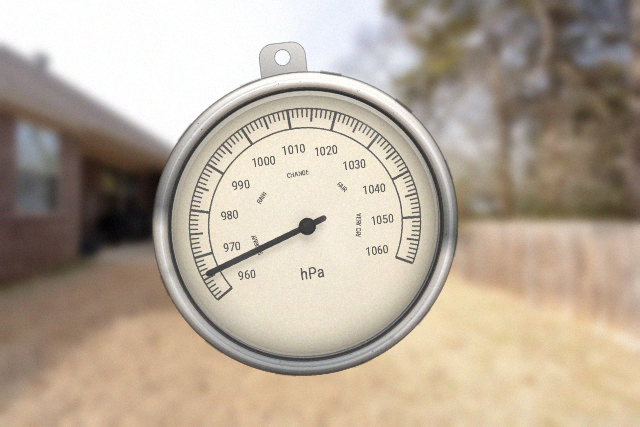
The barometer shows 966hPa
